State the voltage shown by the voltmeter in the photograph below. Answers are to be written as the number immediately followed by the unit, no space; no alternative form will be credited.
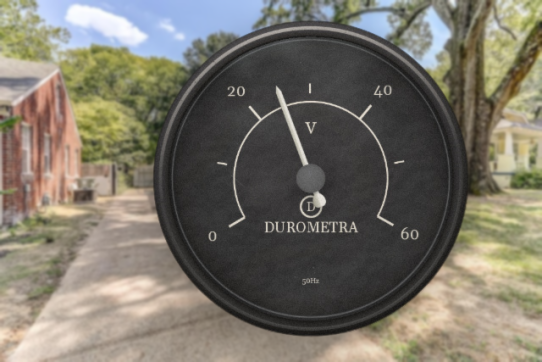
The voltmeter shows 25V
